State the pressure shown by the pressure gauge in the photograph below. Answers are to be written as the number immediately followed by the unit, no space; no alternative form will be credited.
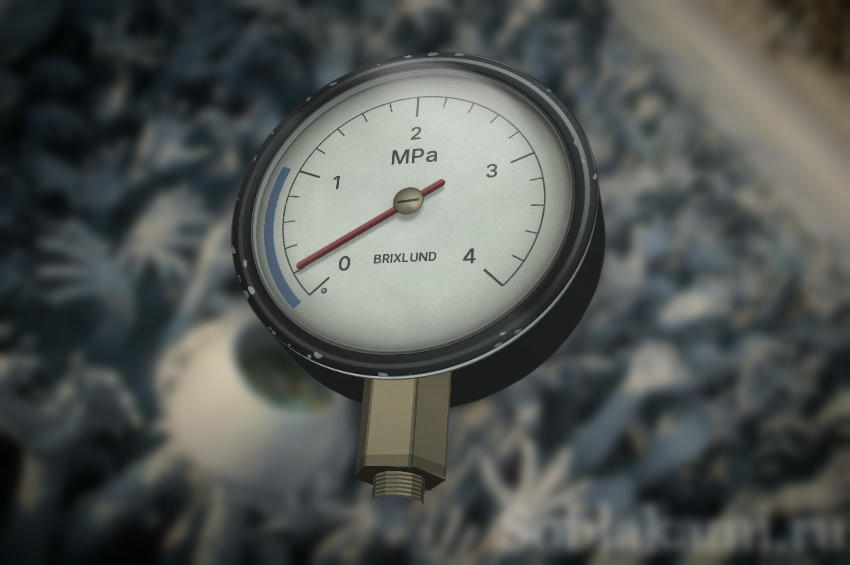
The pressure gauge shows 0.2MPa
